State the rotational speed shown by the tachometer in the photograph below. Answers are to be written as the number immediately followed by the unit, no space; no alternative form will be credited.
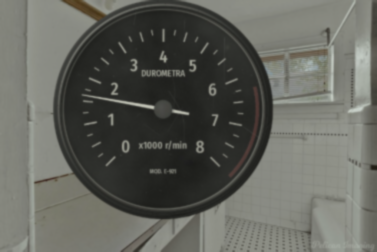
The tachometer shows 1625rpm
